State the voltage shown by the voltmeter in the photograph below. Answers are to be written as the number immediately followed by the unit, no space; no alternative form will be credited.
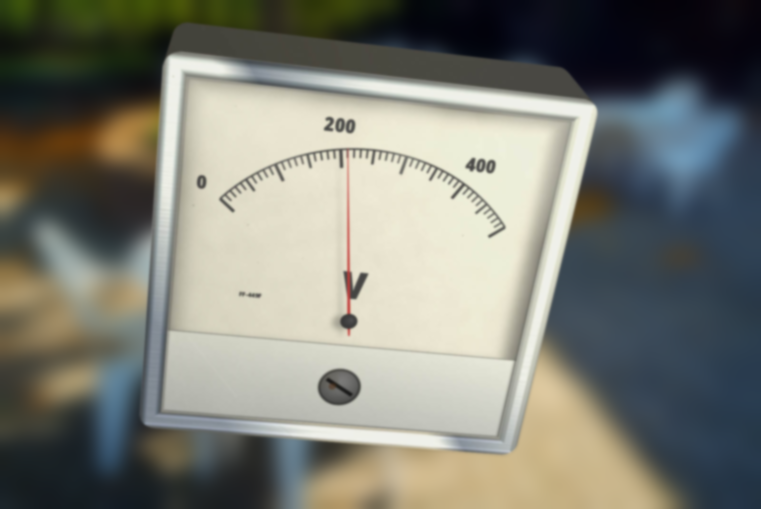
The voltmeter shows 210V
